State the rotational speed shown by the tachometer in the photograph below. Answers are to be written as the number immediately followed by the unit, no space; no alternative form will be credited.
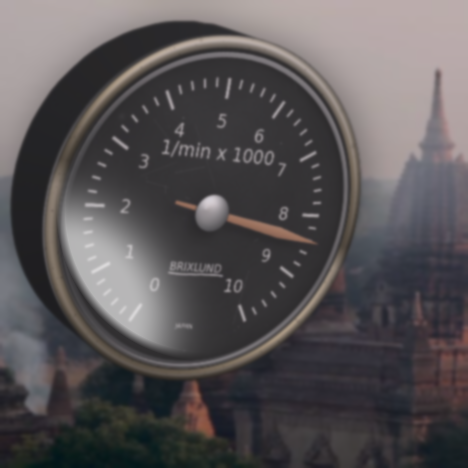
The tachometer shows 8400rpm
